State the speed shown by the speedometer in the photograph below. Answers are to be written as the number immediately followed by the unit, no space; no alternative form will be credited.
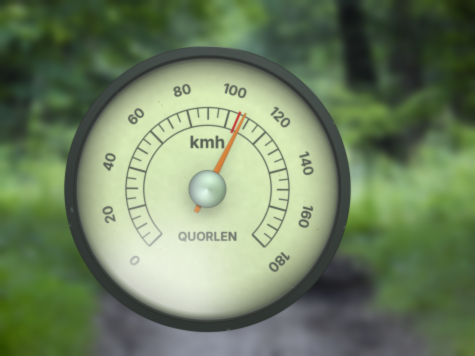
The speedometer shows 107.5km/h
